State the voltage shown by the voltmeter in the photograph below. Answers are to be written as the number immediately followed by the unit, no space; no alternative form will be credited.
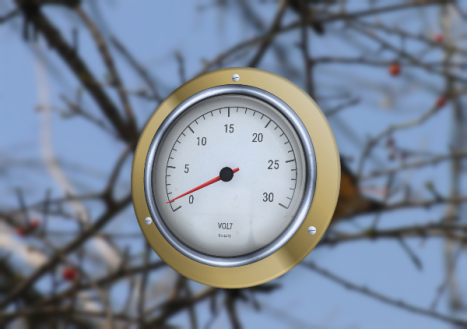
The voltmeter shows 1V
